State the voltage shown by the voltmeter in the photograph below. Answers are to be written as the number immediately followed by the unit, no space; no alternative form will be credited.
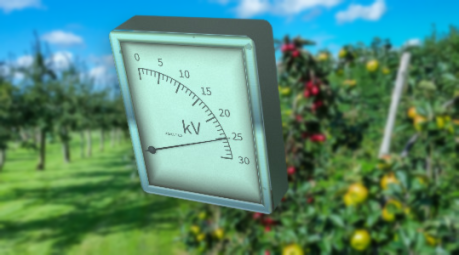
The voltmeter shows 25kV
